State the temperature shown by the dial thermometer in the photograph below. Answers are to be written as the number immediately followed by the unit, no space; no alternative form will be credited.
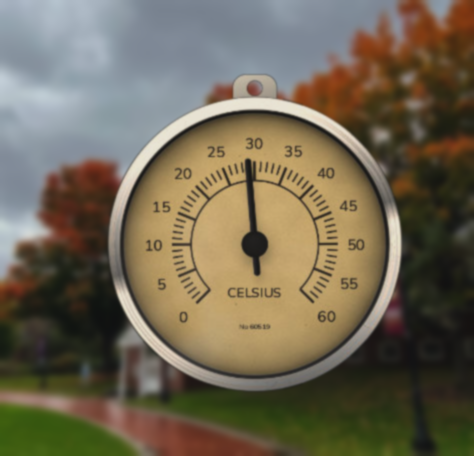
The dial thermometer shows 29°C
